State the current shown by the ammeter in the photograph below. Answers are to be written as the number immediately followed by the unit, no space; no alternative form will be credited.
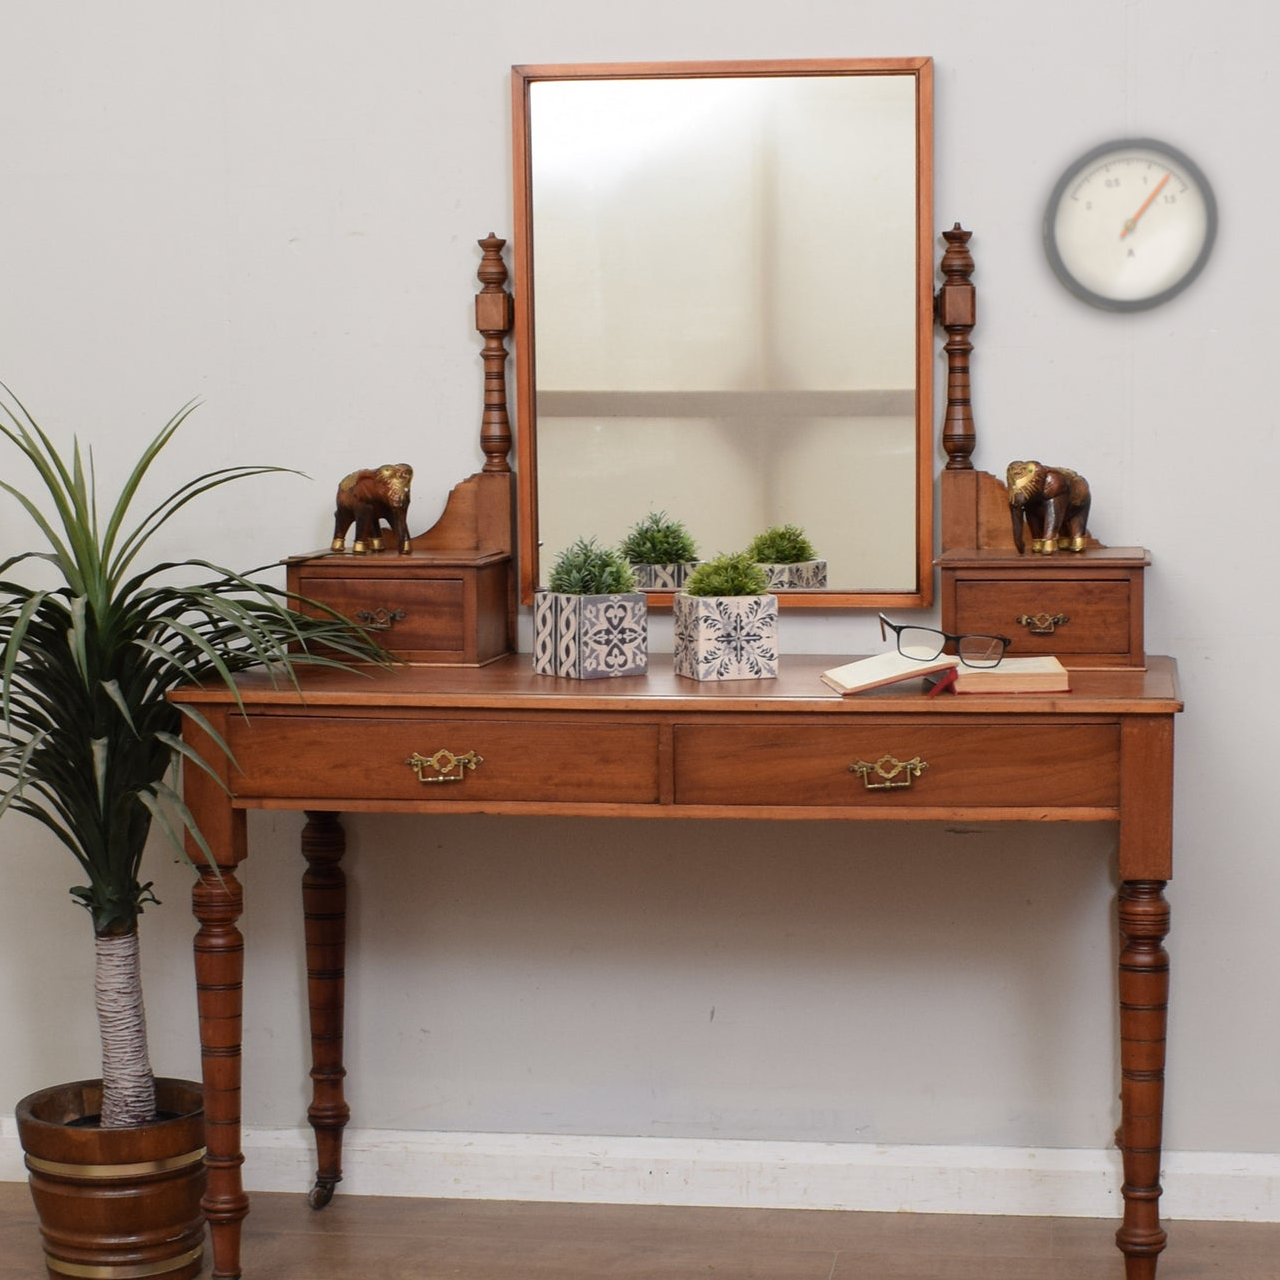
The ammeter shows 1.25A
